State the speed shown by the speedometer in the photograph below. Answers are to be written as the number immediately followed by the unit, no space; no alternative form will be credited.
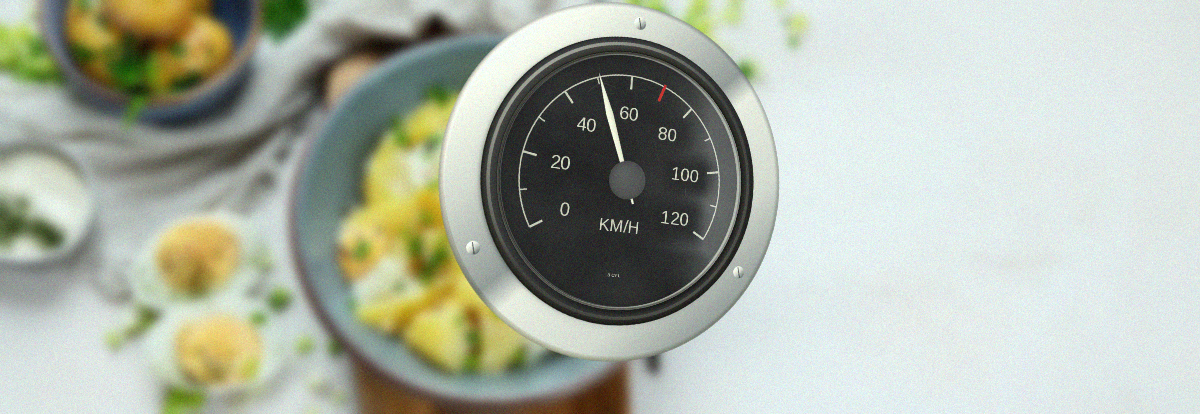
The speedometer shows 50km/h
